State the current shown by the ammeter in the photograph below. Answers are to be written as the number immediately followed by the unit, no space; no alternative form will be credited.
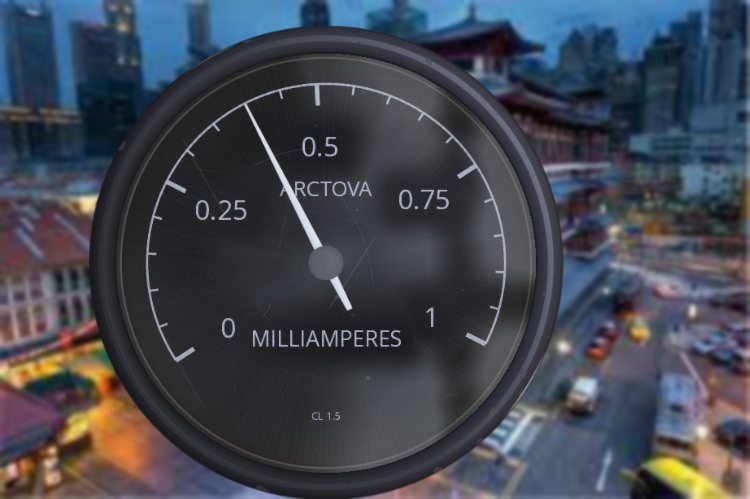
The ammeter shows 0.4mA
